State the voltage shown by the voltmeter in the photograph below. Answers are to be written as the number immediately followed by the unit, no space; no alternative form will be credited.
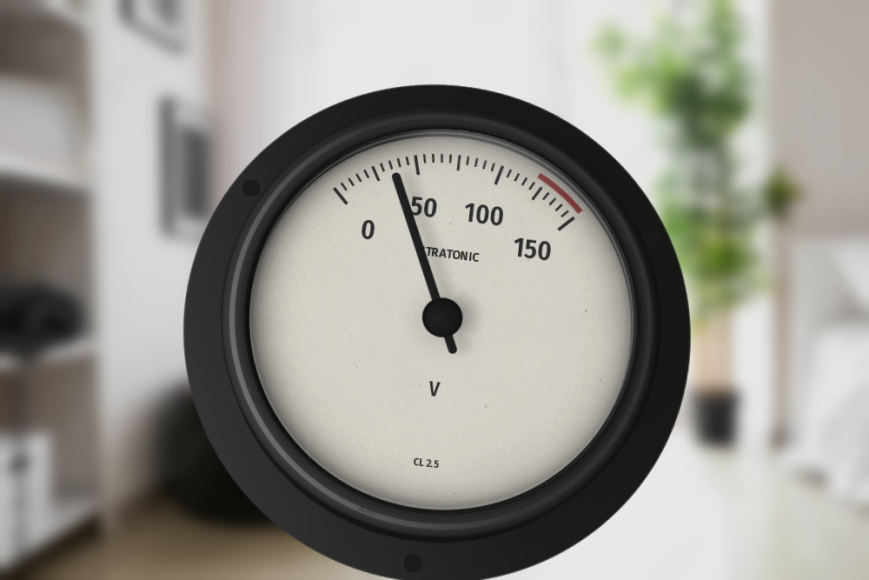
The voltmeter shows 35V
